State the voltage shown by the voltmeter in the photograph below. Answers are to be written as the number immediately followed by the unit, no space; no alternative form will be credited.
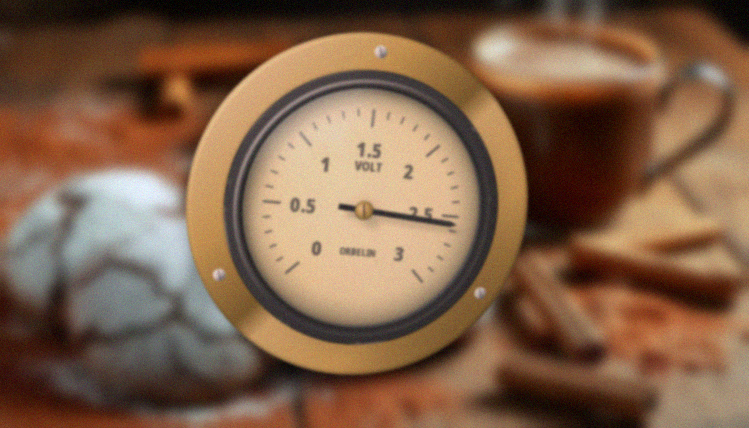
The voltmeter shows 2.55V
